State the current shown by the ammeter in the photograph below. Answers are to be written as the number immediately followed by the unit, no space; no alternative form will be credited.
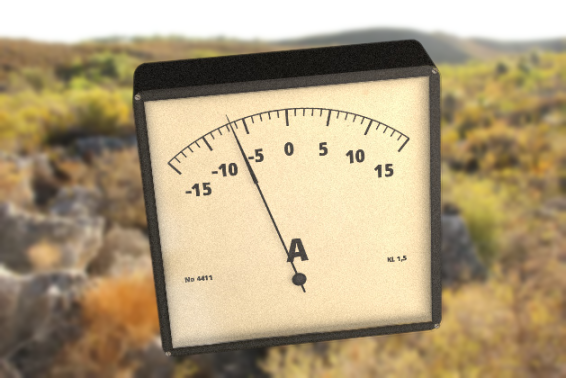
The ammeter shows -6.5A
